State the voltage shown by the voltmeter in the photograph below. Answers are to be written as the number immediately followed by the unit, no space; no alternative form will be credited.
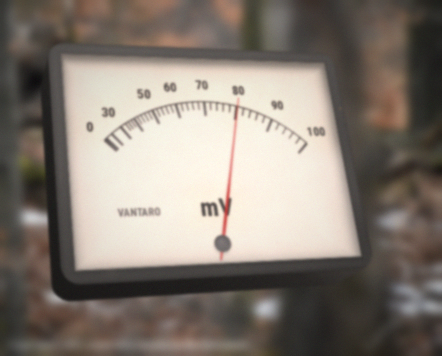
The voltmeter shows 80mV
